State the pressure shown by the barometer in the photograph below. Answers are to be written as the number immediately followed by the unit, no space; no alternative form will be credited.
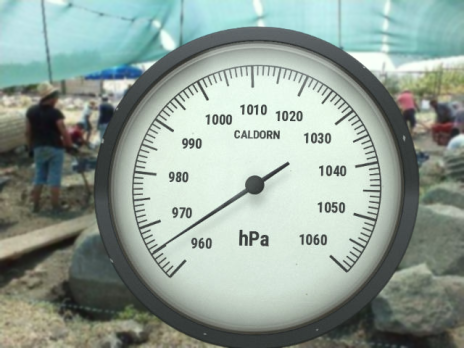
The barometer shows 965hPa
